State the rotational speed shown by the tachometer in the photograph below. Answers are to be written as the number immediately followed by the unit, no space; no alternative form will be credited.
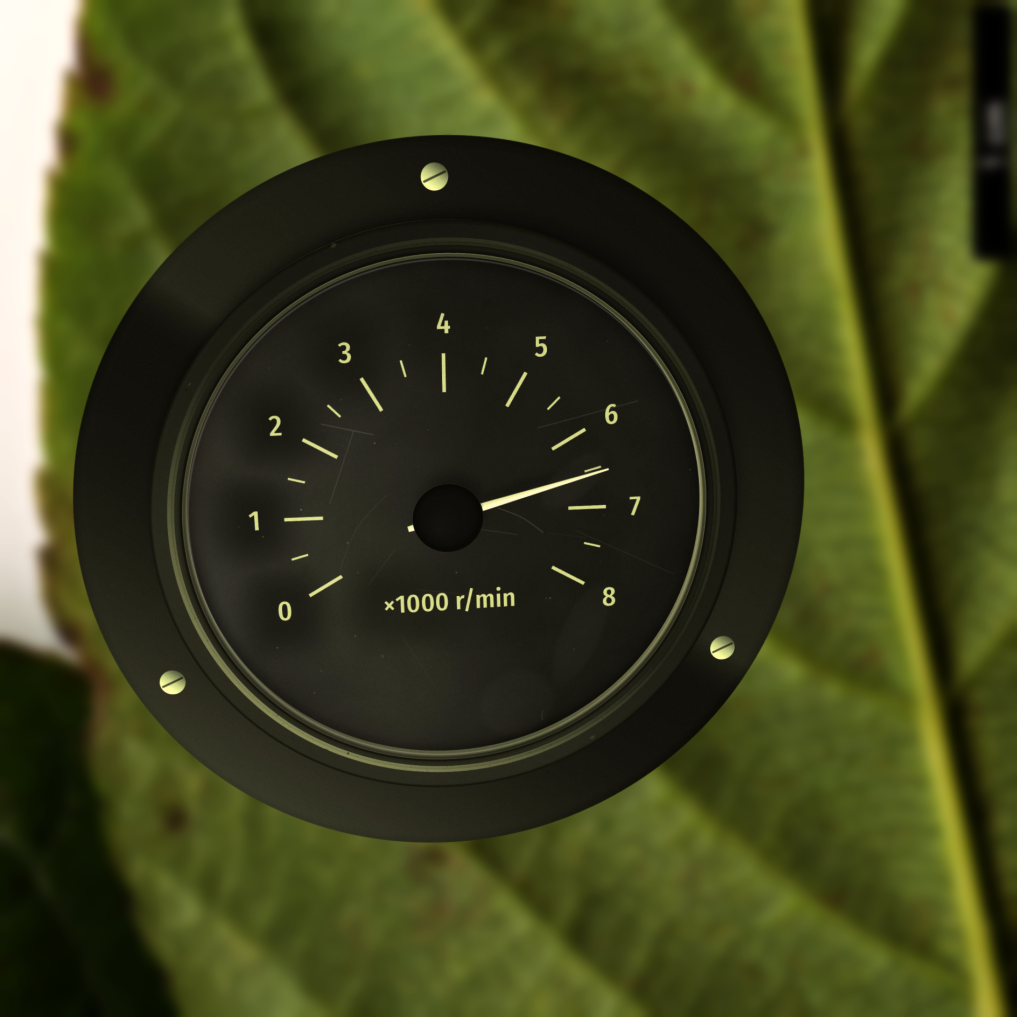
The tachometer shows 6500rpm
